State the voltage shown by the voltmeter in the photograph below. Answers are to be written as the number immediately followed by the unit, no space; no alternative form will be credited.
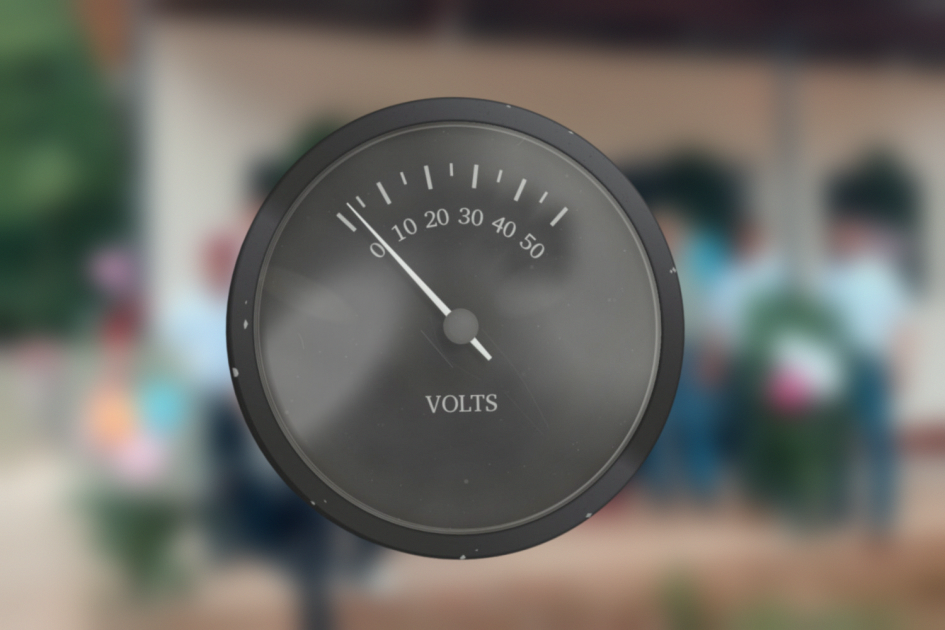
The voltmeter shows 2.5V
